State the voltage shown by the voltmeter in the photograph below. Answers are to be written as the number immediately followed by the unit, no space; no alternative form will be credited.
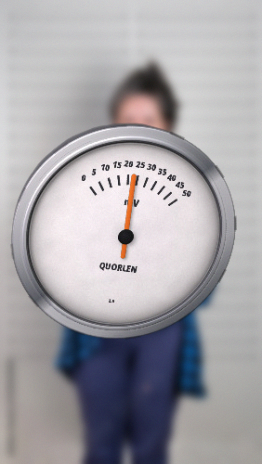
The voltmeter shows 22.5mV
